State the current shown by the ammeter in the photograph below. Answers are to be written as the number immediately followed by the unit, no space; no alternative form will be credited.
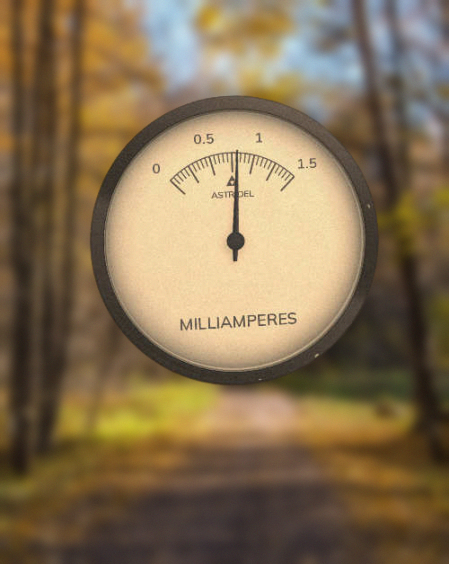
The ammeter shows 0.8mA
